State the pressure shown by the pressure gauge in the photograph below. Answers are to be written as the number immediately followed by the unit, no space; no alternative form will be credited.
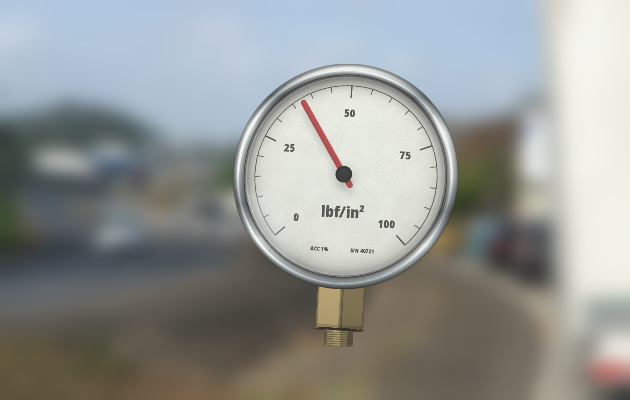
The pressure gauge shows 37.5psi
